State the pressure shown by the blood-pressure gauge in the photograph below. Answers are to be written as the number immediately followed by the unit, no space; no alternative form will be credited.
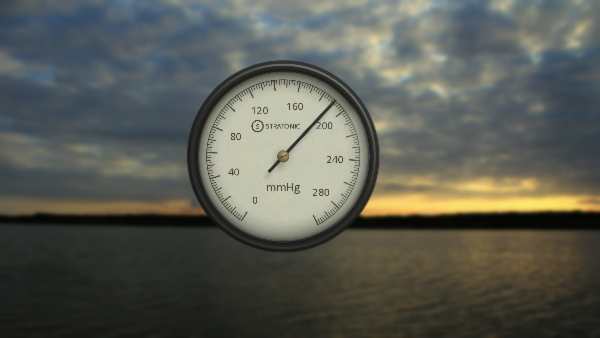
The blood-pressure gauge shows 190mmHg
